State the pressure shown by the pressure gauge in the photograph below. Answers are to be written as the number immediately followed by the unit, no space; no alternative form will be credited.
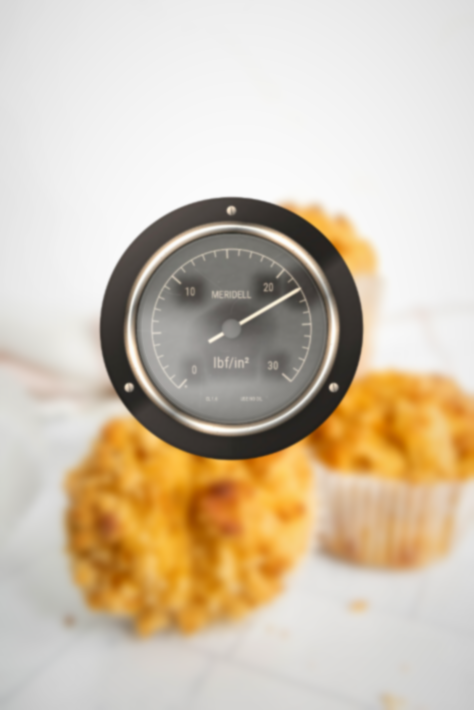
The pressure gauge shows 22psi
